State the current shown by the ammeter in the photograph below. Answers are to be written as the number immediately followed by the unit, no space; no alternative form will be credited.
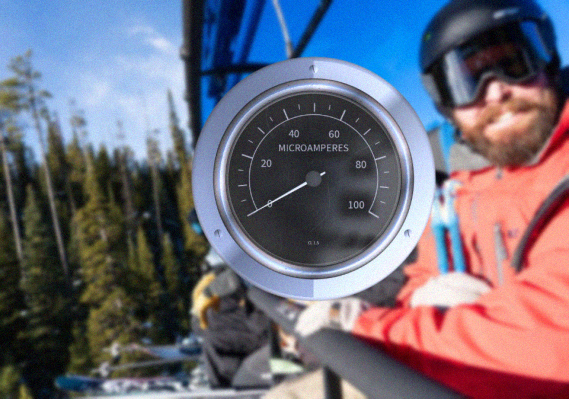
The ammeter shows 0µA
